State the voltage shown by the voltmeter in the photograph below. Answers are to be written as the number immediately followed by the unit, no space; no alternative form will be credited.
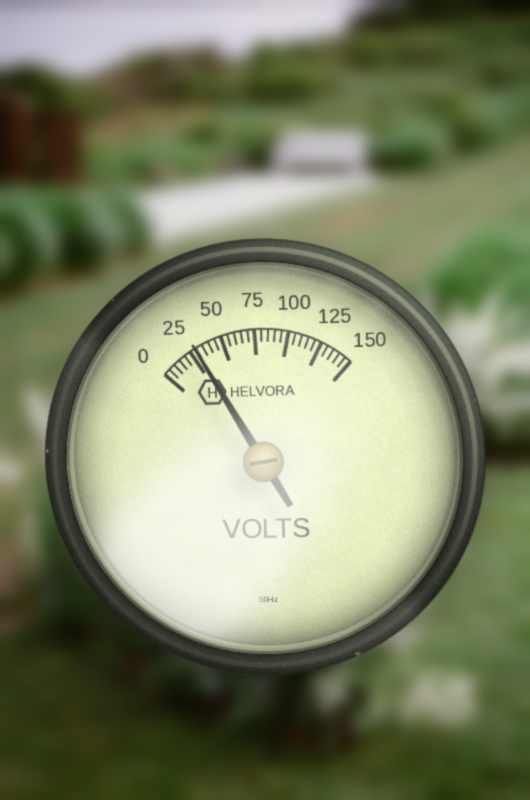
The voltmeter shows 30V
